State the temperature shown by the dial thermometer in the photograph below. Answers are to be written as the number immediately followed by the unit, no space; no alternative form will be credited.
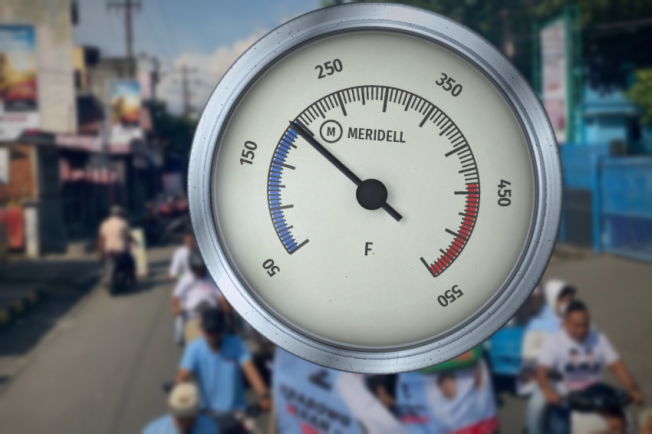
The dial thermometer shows 195°F
